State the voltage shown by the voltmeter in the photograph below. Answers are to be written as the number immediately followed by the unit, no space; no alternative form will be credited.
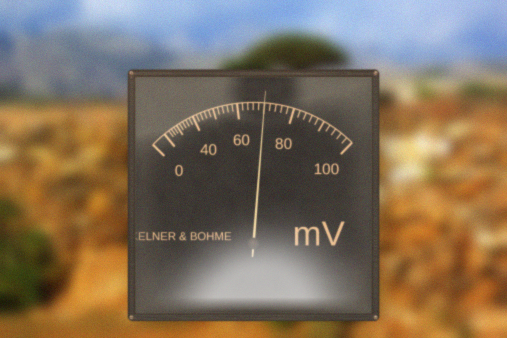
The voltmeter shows 70mV
